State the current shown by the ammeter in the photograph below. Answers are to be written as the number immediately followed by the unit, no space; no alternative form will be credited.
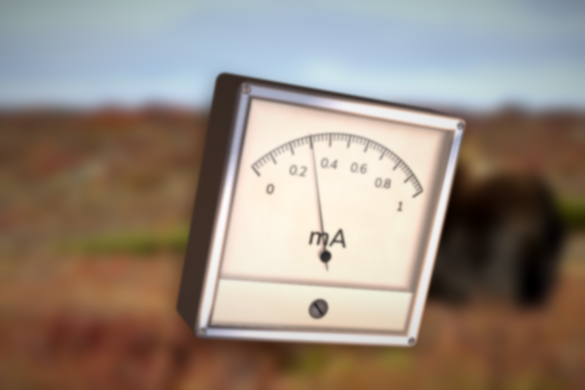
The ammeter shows 0.3mA
